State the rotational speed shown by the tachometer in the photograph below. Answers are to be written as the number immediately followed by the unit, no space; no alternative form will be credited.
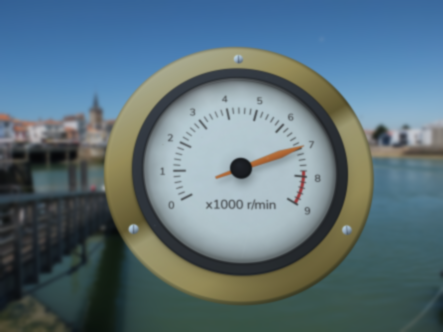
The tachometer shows 7000rpm
